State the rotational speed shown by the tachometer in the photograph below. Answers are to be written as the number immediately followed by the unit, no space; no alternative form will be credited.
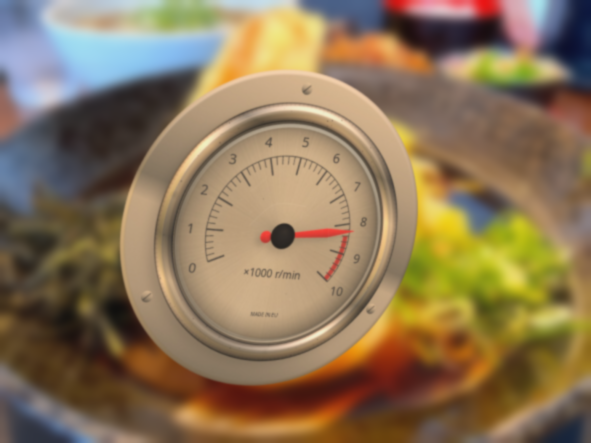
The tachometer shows 8200rpm
